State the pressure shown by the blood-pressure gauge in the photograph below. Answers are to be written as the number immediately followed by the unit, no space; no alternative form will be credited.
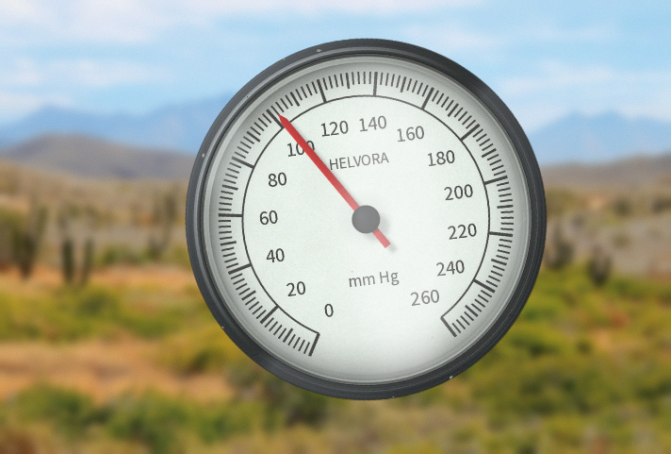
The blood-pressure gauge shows 102mmHg
